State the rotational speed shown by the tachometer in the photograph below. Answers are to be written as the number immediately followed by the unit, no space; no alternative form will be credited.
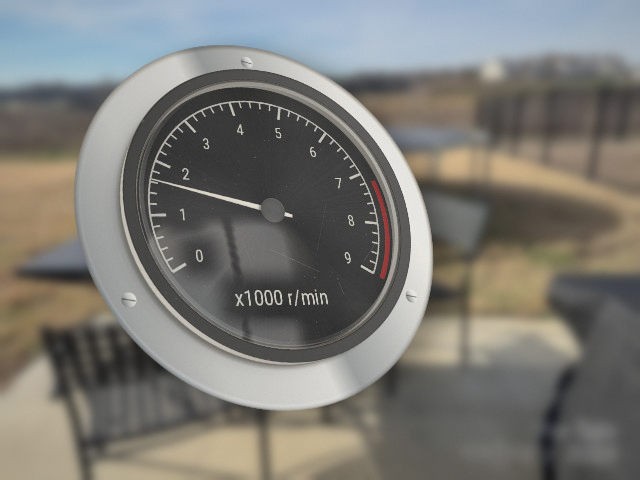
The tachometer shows 1600rpm
